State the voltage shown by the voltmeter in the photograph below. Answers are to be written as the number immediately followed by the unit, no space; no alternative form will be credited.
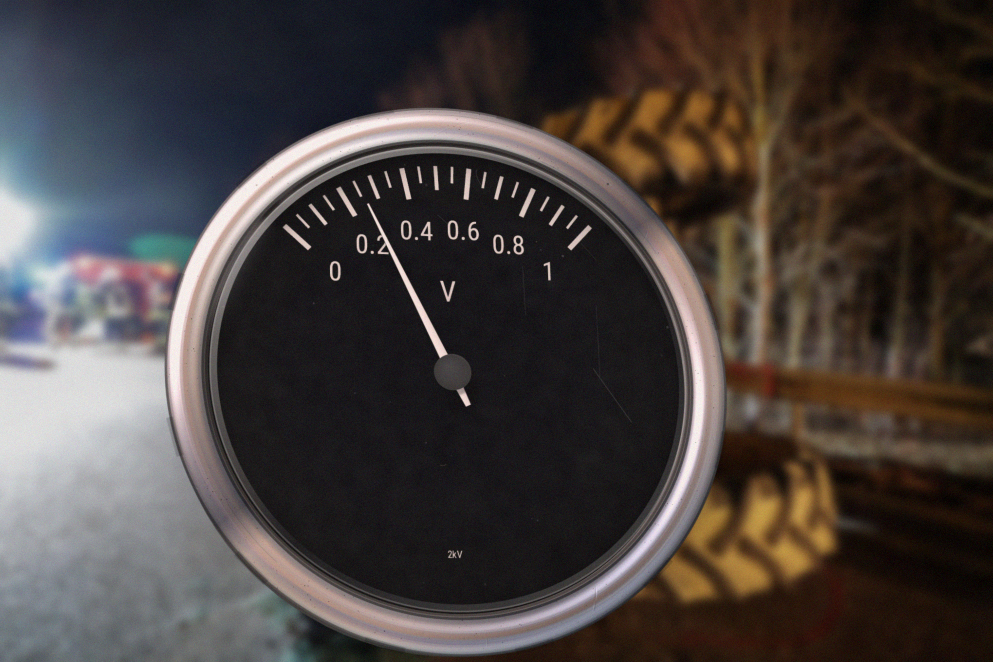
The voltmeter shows 0.25V
